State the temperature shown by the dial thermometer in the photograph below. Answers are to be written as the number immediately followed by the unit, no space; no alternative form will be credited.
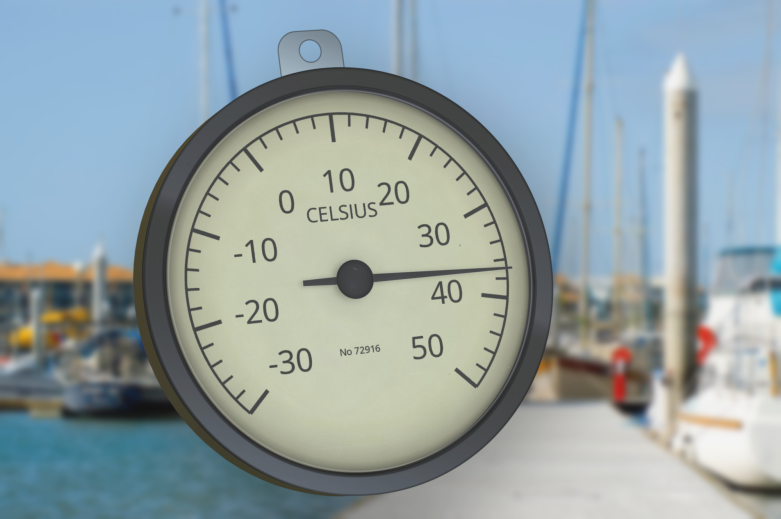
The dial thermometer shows 37°C
